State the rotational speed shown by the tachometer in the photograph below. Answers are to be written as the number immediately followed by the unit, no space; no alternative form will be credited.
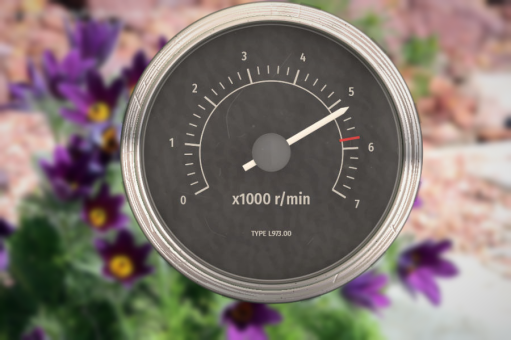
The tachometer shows 5200rpm
